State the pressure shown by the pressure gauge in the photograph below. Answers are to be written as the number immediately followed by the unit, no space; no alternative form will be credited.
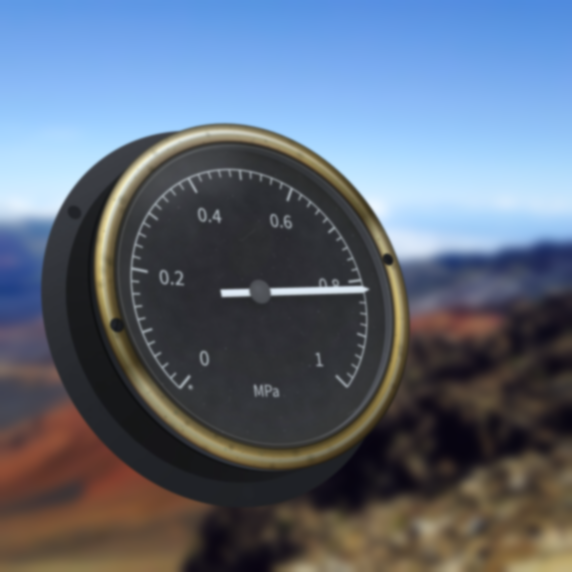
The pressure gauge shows 0.82MPa
